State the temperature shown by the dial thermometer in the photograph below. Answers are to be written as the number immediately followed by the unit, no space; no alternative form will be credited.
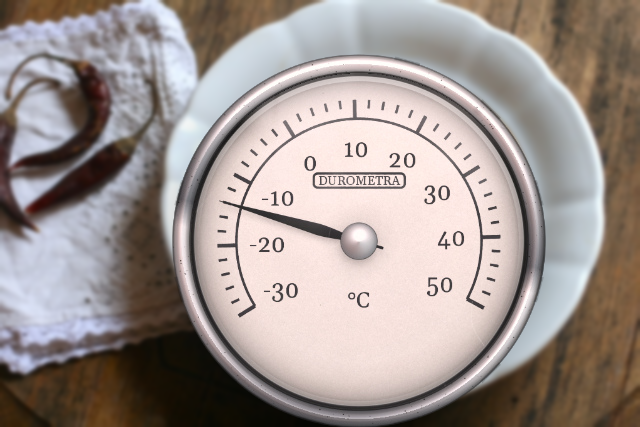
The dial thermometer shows -14°C
